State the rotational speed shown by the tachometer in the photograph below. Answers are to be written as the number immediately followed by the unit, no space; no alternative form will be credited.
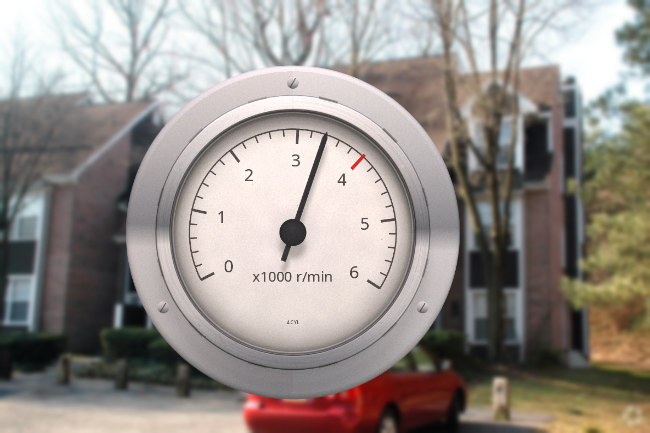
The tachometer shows 3400rpm
